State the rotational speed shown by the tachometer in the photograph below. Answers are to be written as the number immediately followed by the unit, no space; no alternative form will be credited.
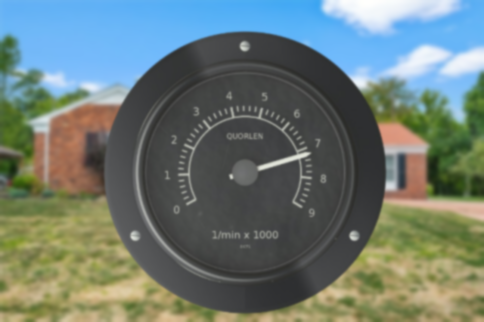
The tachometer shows 7200rpm
